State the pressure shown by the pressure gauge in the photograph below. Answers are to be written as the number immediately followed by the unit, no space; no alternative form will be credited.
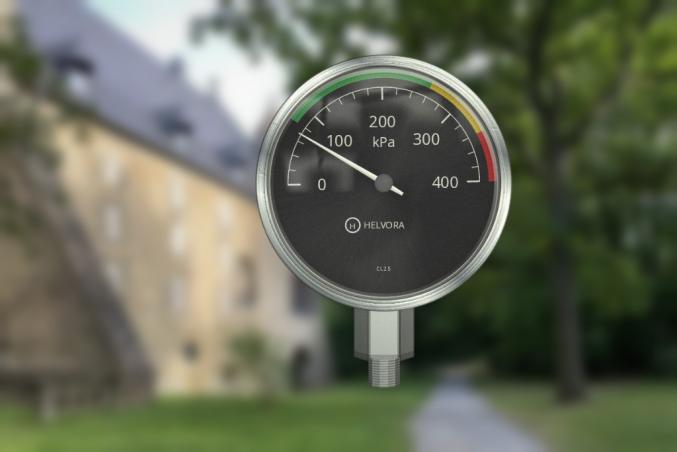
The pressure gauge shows 70kPa
